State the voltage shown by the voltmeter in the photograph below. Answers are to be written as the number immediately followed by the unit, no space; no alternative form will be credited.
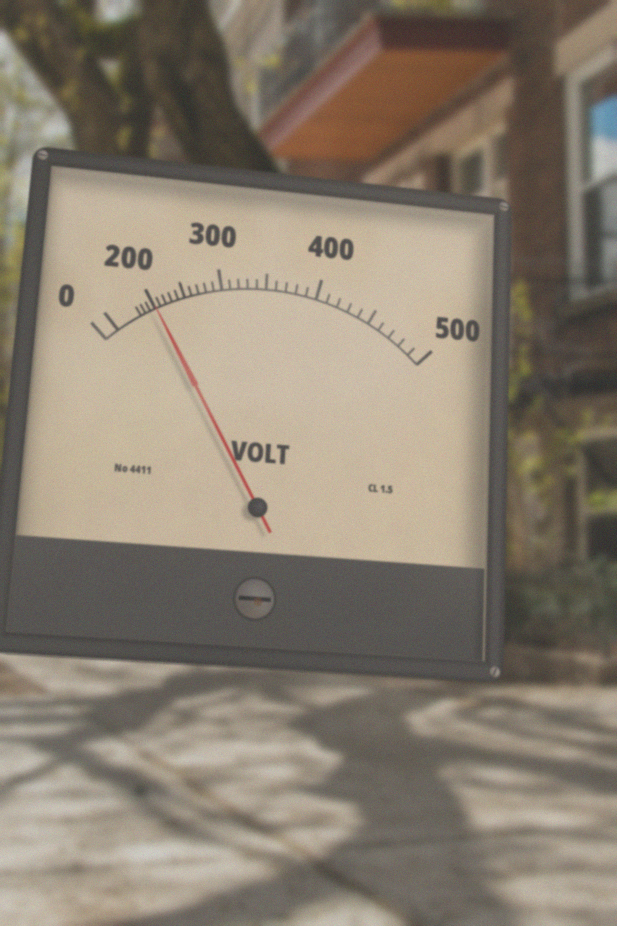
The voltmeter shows 200V
